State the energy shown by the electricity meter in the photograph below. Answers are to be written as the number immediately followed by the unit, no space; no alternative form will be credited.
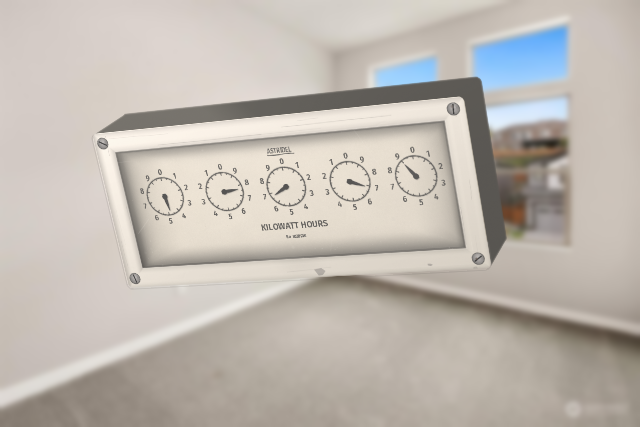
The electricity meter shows 47669kWh
